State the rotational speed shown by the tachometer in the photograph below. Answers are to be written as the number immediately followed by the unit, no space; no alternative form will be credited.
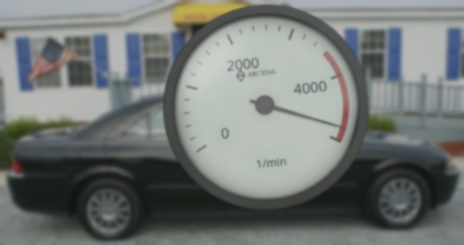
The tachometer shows 4800rpm
